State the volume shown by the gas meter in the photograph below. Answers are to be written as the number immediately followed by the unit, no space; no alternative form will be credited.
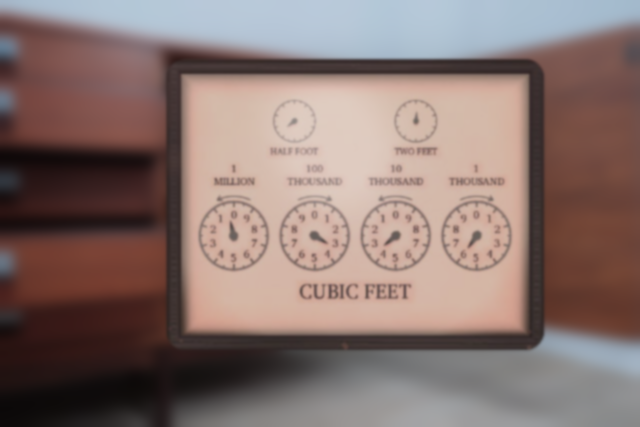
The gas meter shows 33600ft³
